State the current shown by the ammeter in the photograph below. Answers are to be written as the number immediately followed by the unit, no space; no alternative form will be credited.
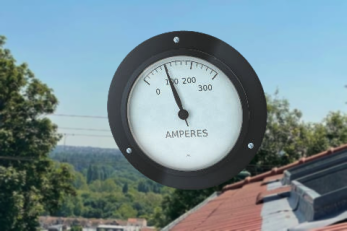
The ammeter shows 100A
